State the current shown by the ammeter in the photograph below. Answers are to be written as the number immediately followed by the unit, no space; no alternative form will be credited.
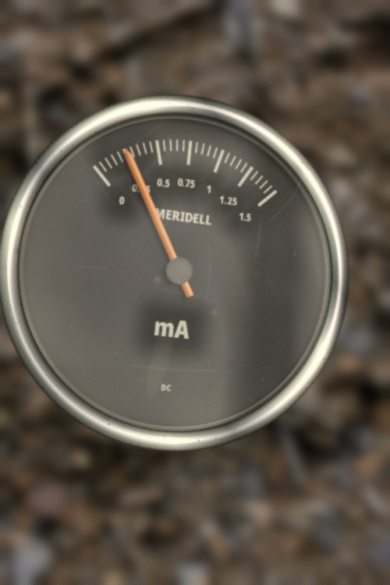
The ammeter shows 0.25mA
